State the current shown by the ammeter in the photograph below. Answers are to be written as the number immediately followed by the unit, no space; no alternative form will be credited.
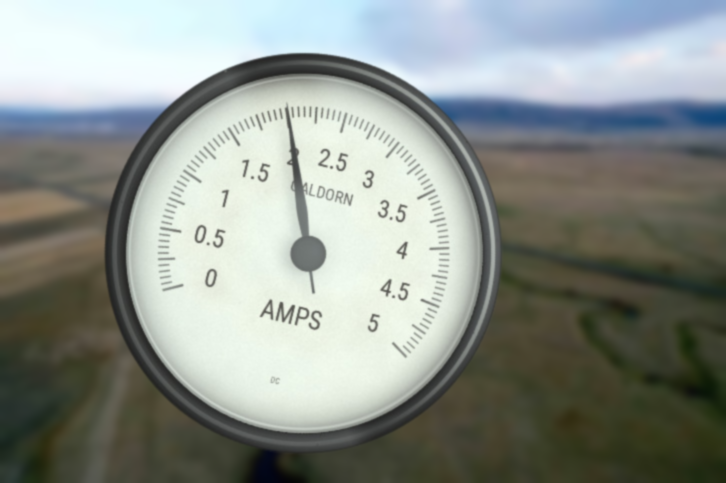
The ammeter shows 2A
